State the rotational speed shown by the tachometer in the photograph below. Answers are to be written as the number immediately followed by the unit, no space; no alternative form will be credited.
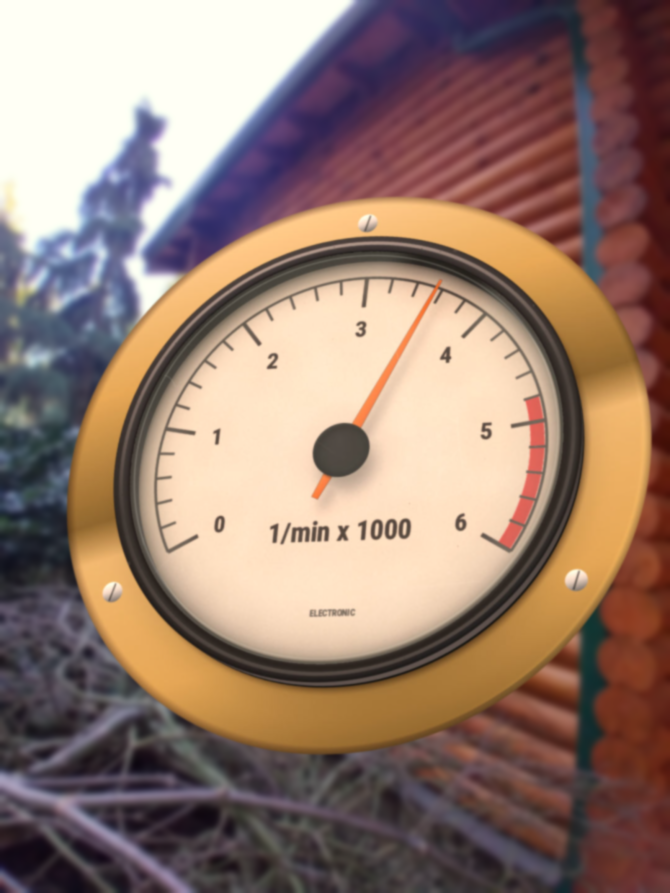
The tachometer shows 3600rpm
